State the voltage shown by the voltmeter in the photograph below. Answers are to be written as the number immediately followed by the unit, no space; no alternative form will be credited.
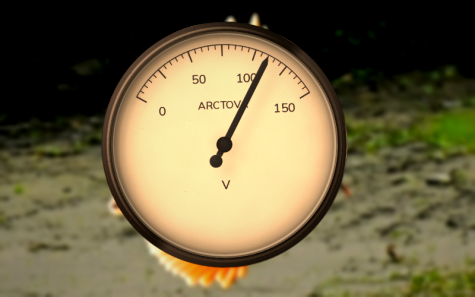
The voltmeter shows 110V
